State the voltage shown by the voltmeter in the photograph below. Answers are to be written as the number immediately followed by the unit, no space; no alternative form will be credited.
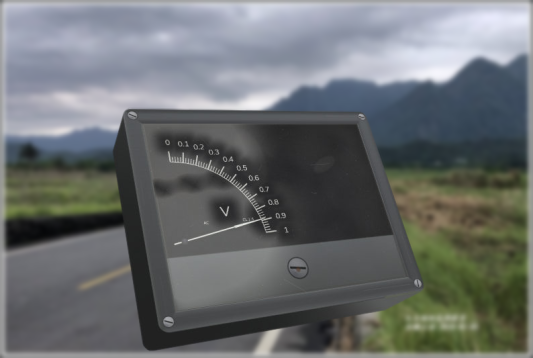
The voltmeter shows 0.9V
